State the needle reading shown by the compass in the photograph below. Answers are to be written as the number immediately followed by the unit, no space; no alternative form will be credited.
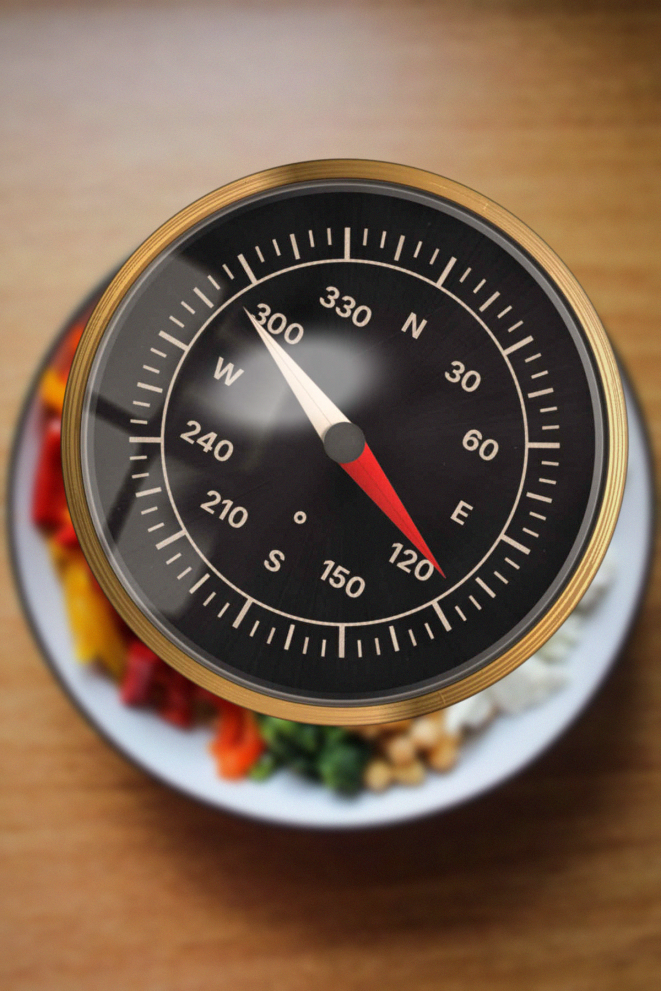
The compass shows 112.5°
